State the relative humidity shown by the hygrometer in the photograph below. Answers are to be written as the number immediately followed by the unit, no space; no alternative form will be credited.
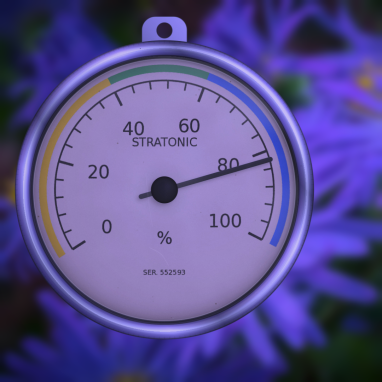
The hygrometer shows 82%
